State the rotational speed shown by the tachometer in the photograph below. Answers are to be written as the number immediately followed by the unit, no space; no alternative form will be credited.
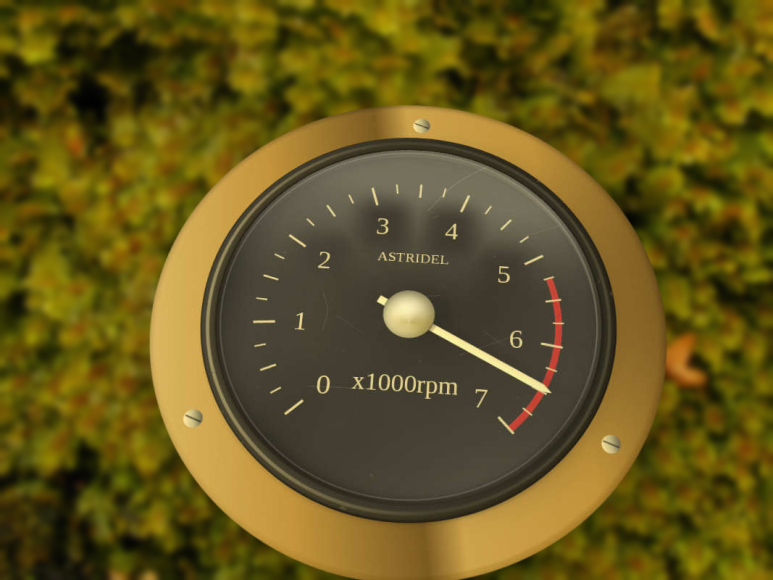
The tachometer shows 6500rpm
